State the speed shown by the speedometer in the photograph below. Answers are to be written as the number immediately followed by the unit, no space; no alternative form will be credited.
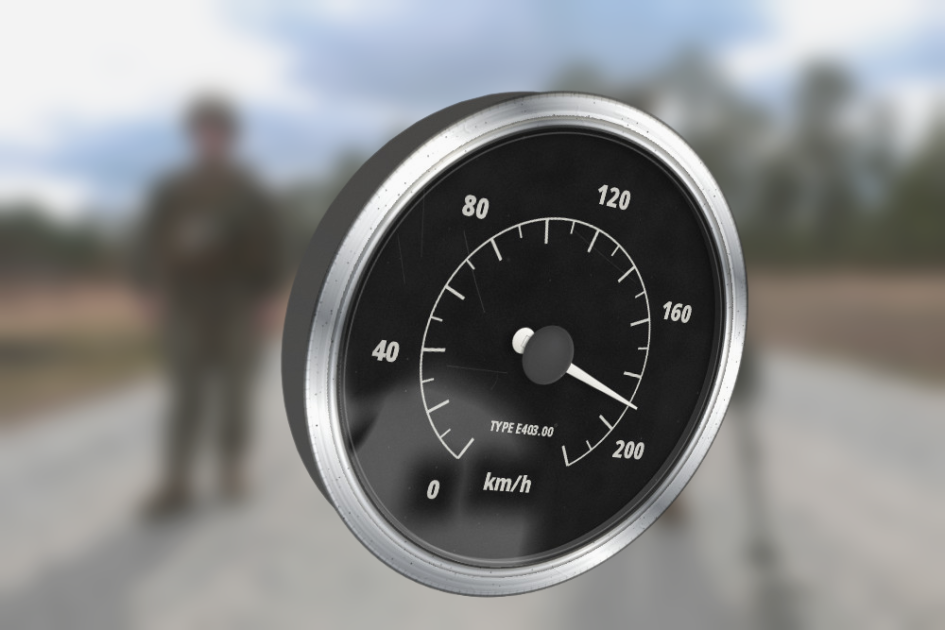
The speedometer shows 190km/h
